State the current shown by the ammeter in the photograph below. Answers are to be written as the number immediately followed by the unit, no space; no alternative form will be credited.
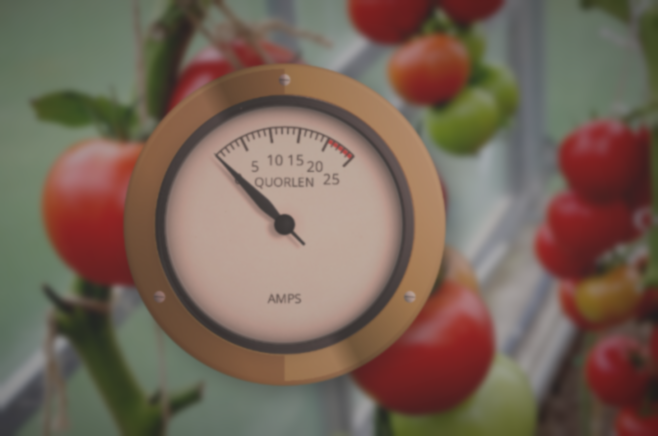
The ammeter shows 0A
